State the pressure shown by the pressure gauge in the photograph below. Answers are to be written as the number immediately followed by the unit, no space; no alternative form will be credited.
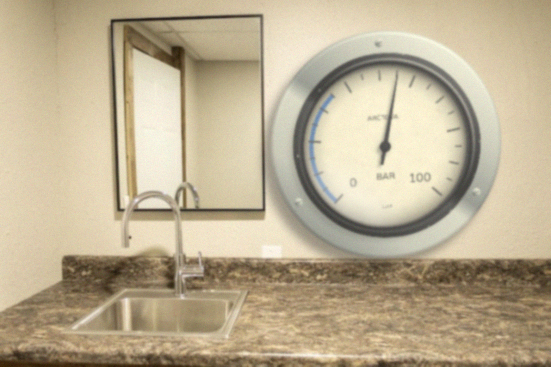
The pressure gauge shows 55bar
